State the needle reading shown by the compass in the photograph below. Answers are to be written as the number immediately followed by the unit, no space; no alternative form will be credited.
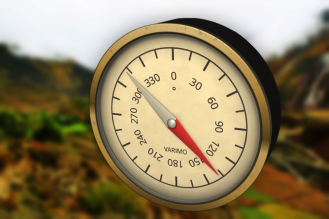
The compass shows 135°
